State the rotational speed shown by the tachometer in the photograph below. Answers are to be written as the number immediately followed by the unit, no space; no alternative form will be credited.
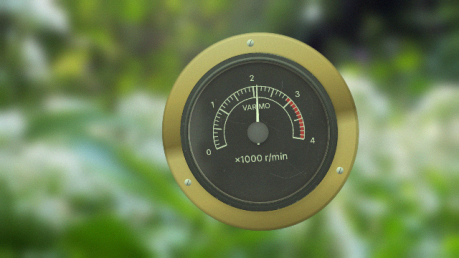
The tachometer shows 2100rpm
